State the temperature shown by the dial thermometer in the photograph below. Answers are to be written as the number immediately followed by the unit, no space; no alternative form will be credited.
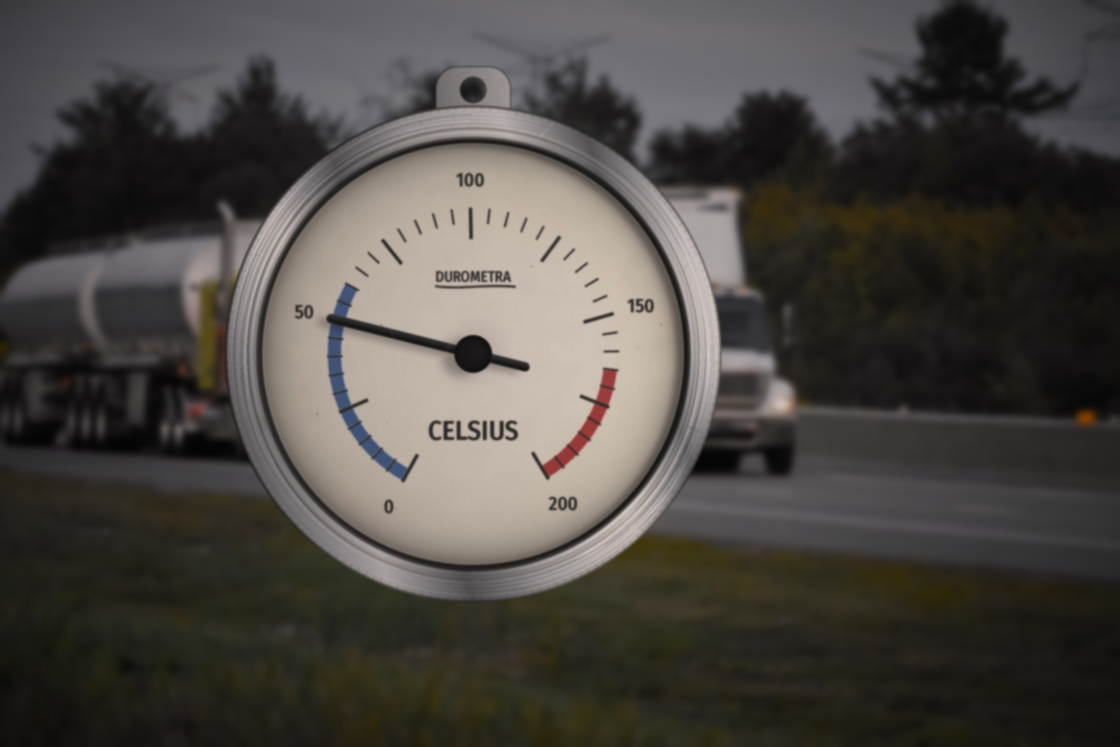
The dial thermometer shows 50°C
